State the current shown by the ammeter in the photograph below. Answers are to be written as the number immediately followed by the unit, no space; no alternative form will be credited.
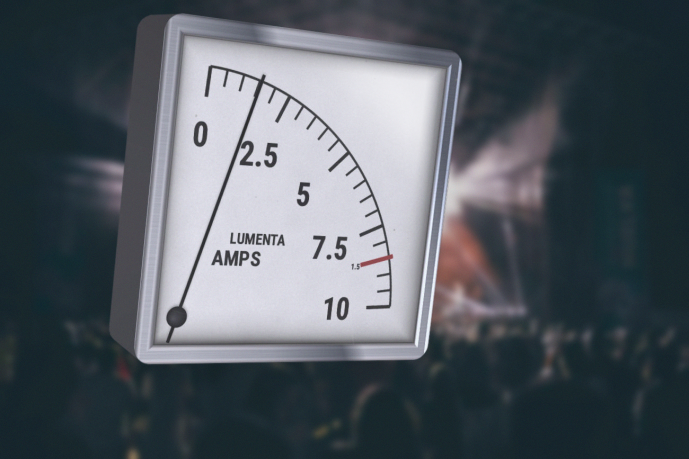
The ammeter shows 1.5A
